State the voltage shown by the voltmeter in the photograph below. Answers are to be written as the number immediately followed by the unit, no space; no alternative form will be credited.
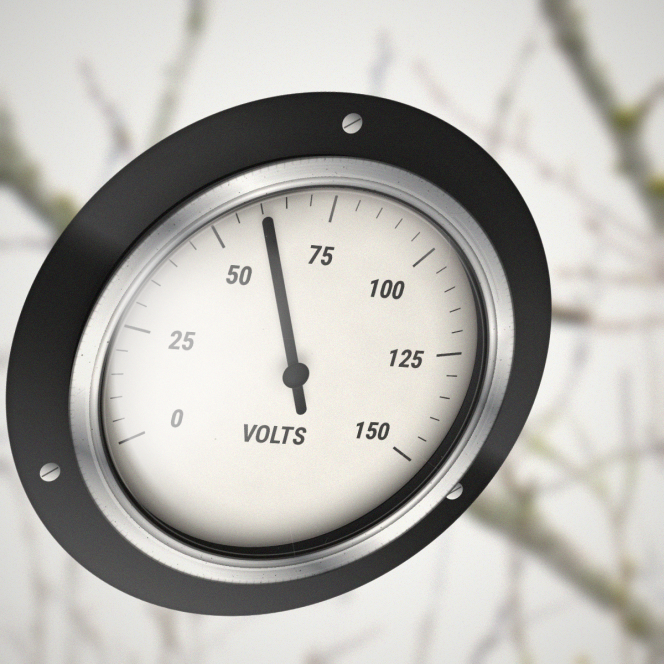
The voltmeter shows 60V
